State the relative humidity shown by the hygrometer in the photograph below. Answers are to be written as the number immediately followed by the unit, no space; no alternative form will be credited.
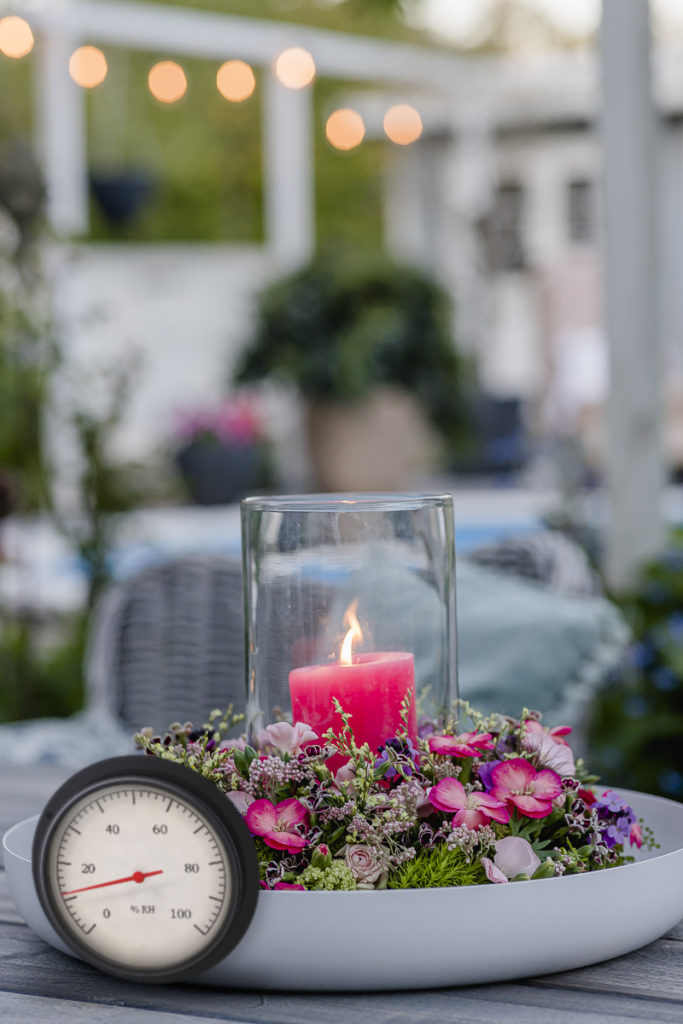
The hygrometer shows 12%
